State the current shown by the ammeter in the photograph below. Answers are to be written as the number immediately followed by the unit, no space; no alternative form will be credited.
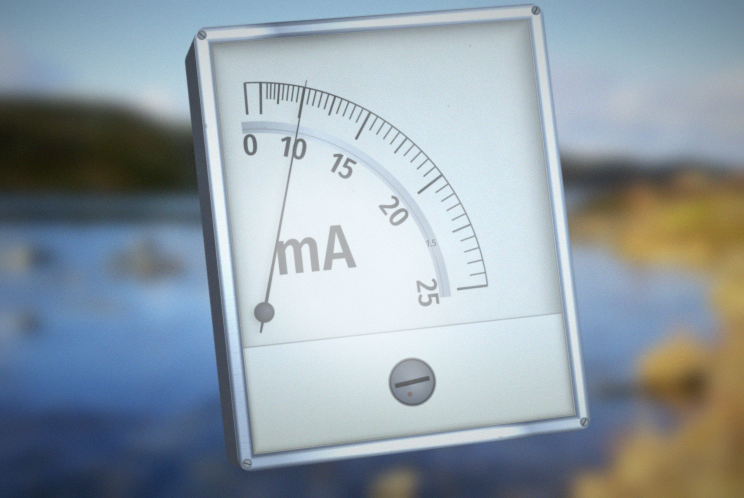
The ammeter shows 10mA
